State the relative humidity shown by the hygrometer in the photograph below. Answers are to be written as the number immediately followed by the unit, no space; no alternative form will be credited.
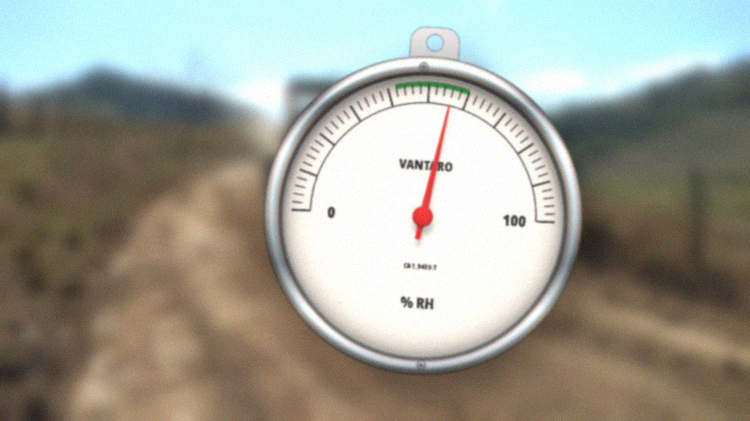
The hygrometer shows 56%
